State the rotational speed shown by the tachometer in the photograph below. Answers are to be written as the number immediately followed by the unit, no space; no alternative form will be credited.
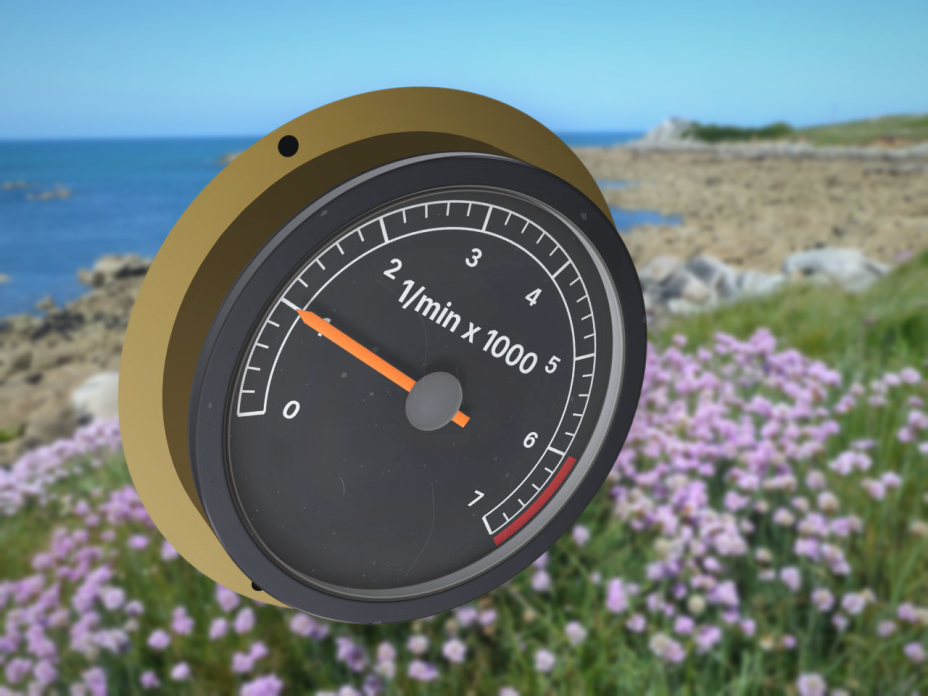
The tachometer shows 1000rpm
